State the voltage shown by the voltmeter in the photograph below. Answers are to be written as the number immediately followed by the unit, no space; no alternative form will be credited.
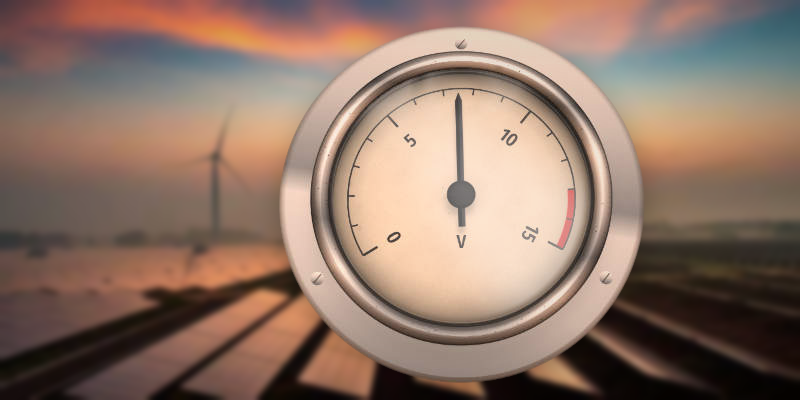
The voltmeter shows 7.5V
